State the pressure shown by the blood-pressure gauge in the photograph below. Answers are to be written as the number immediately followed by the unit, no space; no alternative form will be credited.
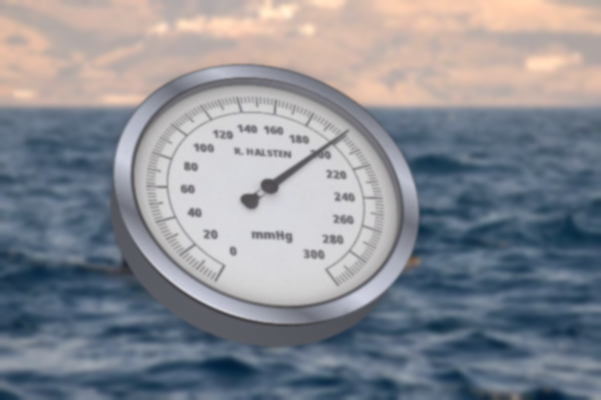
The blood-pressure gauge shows 200mmHg
